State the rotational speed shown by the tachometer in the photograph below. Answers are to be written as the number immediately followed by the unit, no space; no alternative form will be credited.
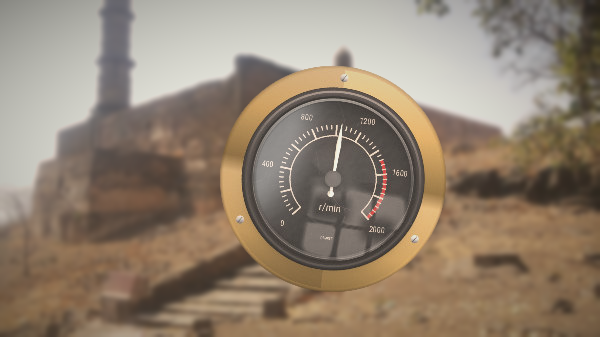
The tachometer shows 1040rpm
